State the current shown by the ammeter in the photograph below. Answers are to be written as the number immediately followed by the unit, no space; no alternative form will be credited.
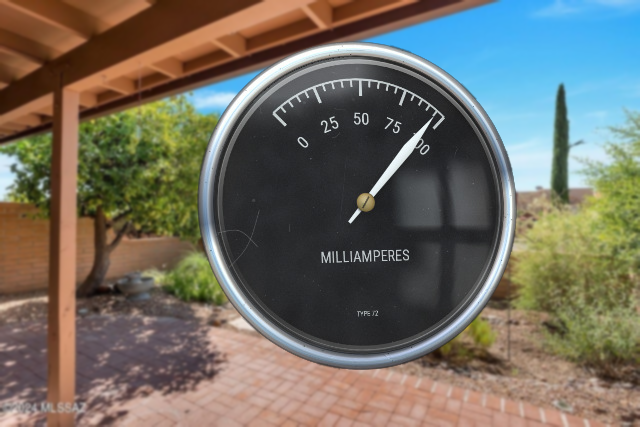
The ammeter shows 95mA
